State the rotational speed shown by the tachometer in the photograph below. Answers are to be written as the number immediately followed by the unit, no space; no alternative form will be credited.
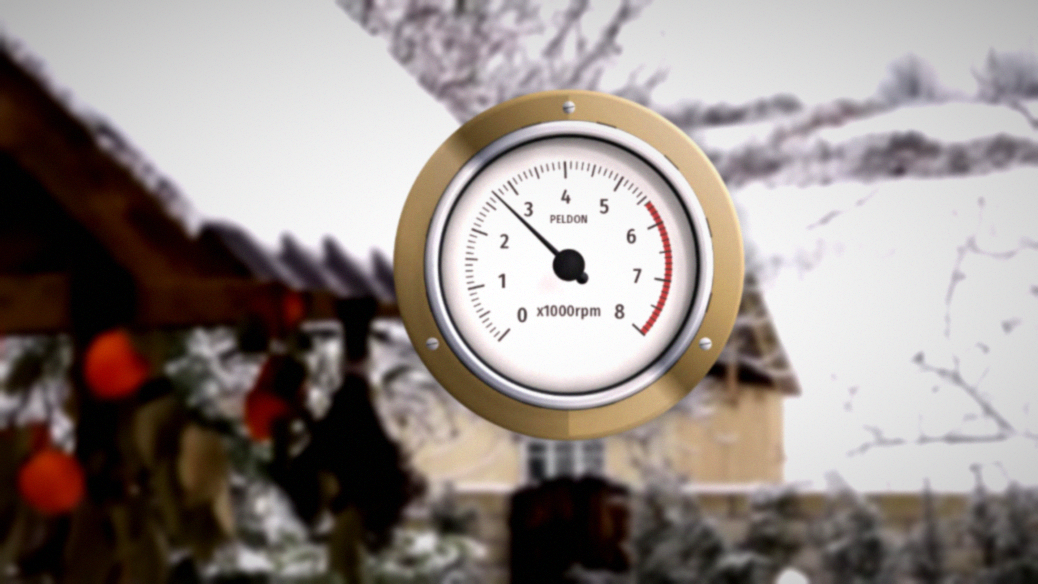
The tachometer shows 2700rpm
